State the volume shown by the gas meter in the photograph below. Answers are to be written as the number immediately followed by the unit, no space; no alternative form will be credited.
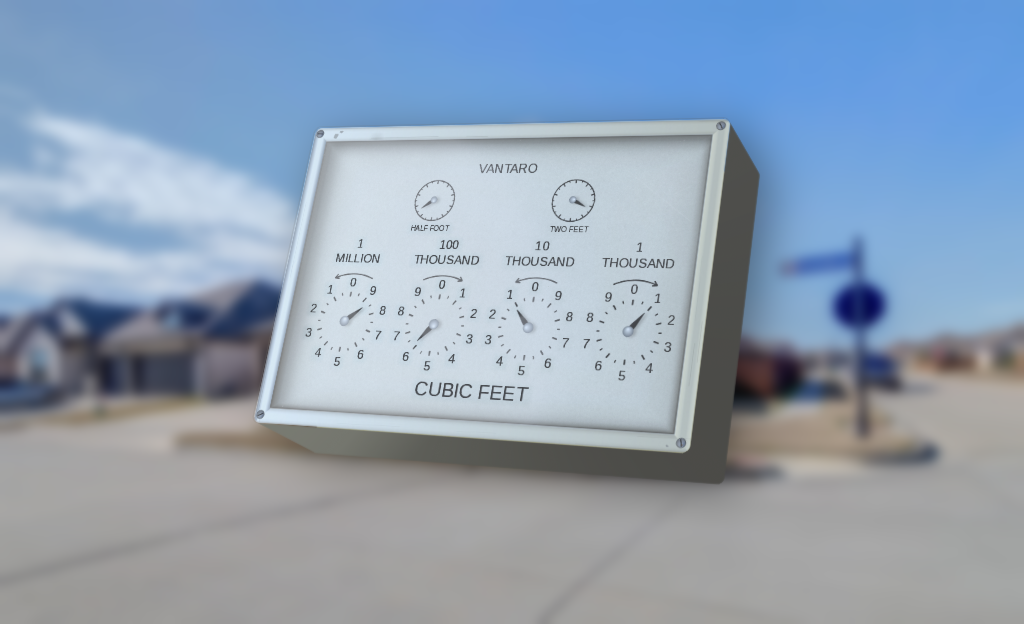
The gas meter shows 861100ft³
